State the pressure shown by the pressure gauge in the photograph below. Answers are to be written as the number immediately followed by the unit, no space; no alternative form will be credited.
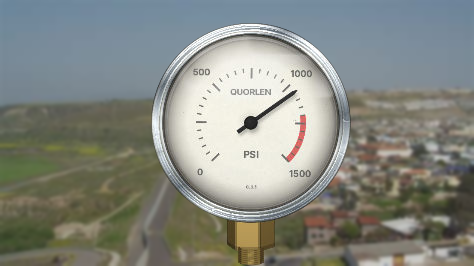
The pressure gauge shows 1050psi
